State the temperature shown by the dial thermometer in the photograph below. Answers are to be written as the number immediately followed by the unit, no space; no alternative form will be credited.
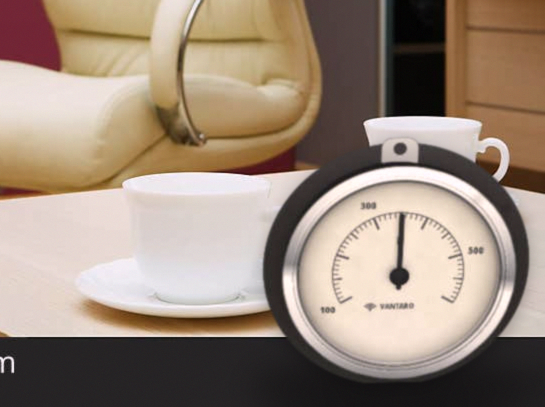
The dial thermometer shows 350°F
